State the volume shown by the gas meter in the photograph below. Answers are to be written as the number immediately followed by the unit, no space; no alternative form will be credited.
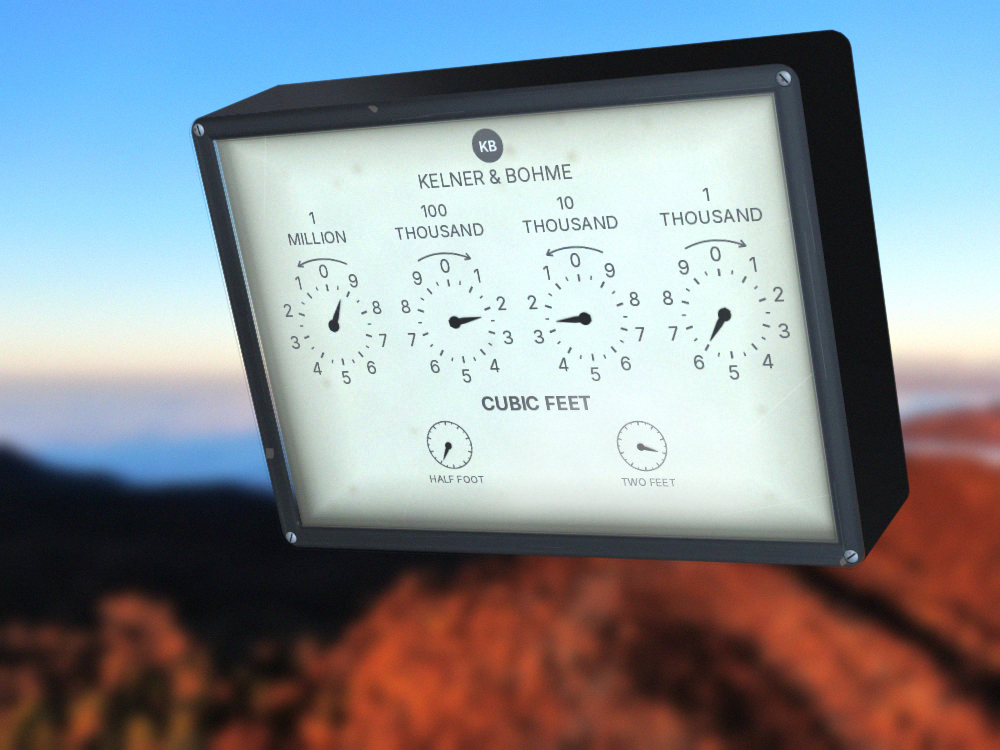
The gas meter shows 922600ft³
